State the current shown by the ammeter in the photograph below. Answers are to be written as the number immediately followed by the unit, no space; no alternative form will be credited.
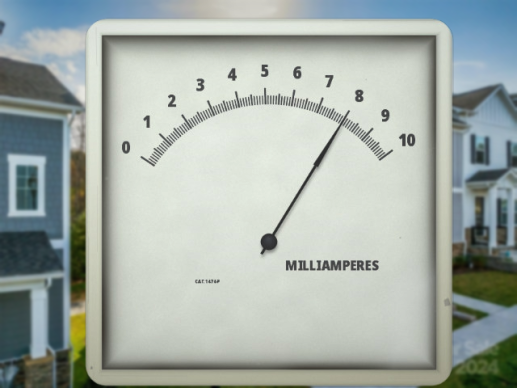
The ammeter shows 8mA
